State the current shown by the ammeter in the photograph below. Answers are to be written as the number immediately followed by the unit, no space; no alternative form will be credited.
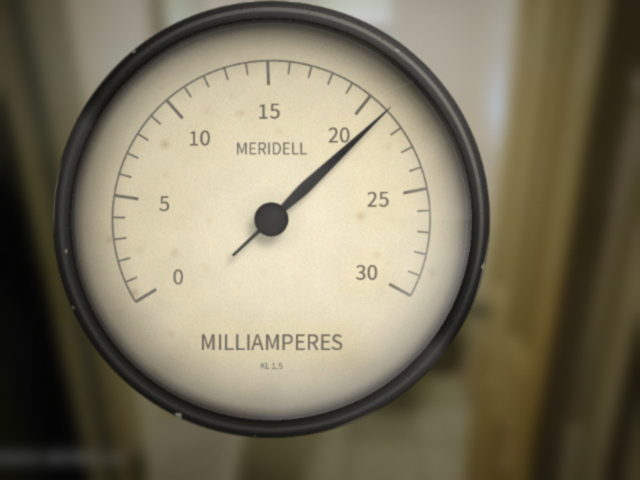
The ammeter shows 21mA
